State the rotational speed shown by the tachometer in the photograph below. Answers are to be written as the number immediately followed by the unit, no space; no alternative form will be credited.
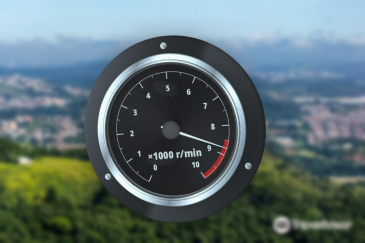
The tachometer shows 8750rpm
